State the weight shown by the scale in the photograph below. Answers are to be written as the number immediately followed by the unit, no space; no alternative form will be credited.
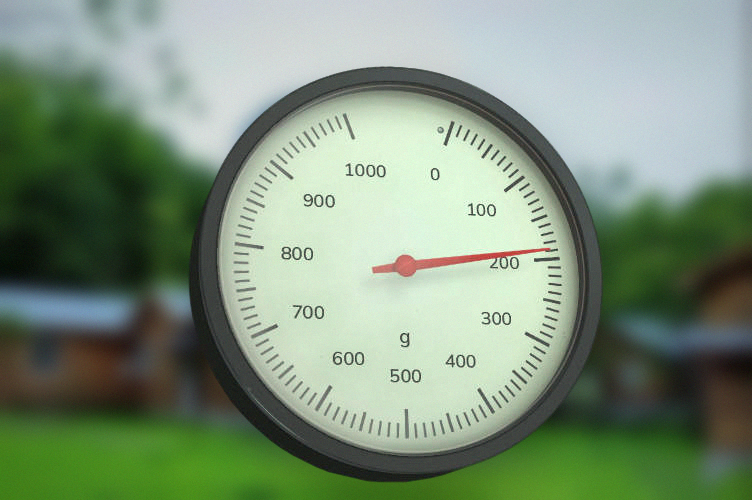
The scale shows 190g
